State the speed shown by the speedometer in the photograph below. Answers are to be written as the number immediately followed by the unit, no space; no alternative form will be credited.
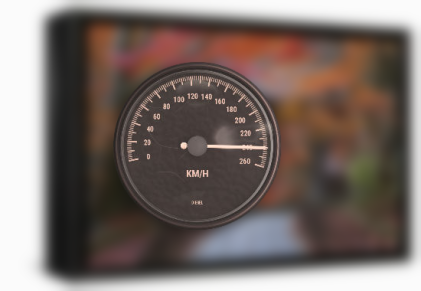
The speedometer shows 240km/h
